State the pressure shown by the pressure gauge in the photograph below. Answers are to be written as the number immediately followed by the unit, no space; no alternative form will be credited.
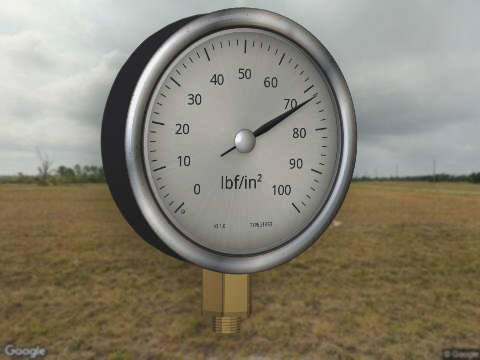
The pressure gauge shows 72psi
